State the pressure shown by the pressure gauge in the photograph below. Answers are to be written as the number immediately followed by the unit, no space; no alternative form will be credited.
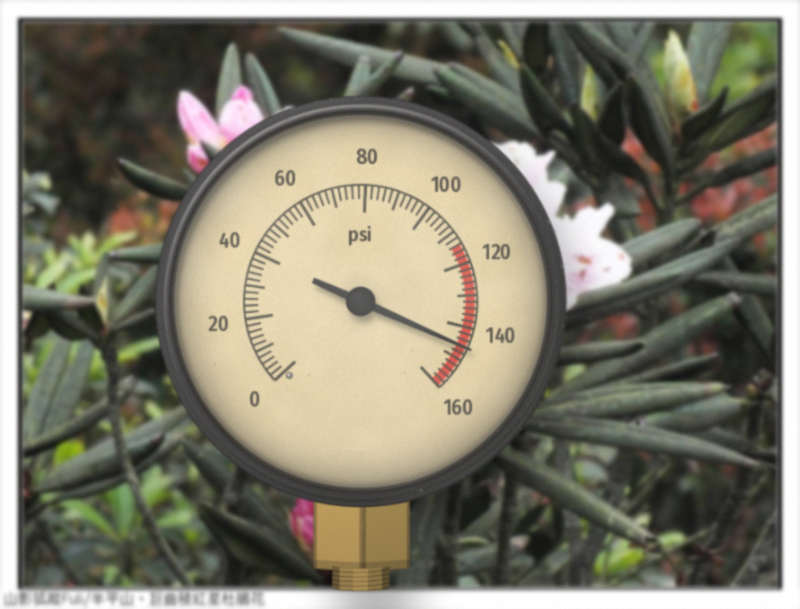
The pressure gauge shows 146psi
